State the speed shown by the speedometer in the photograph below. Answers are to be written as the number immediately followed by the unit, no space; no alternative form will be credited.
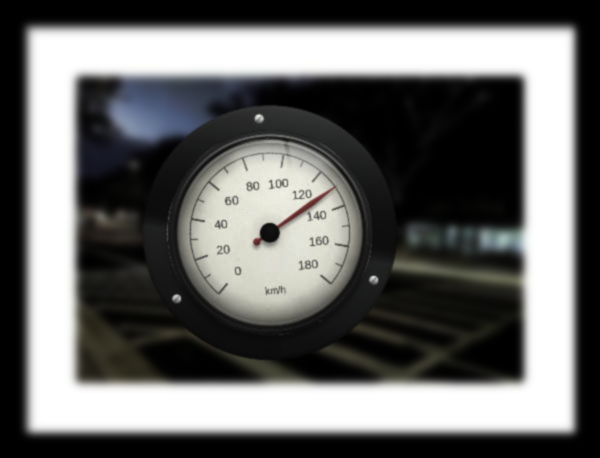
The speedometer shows 130km/h
